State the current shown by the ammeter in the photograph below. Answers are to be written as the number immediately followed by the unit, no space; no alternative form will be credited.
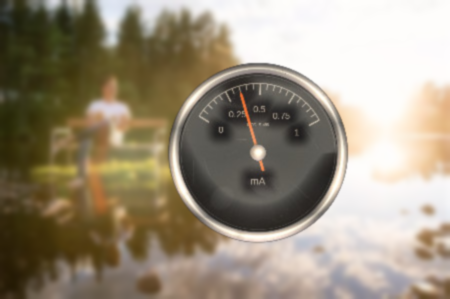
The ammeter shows 0.35mA
